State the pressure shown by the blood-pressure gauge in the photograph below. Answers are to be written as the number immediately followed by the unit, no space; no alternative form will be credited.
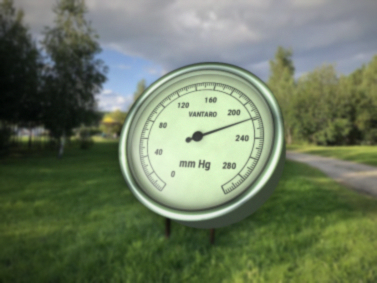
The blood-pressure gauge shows 220mmHg
